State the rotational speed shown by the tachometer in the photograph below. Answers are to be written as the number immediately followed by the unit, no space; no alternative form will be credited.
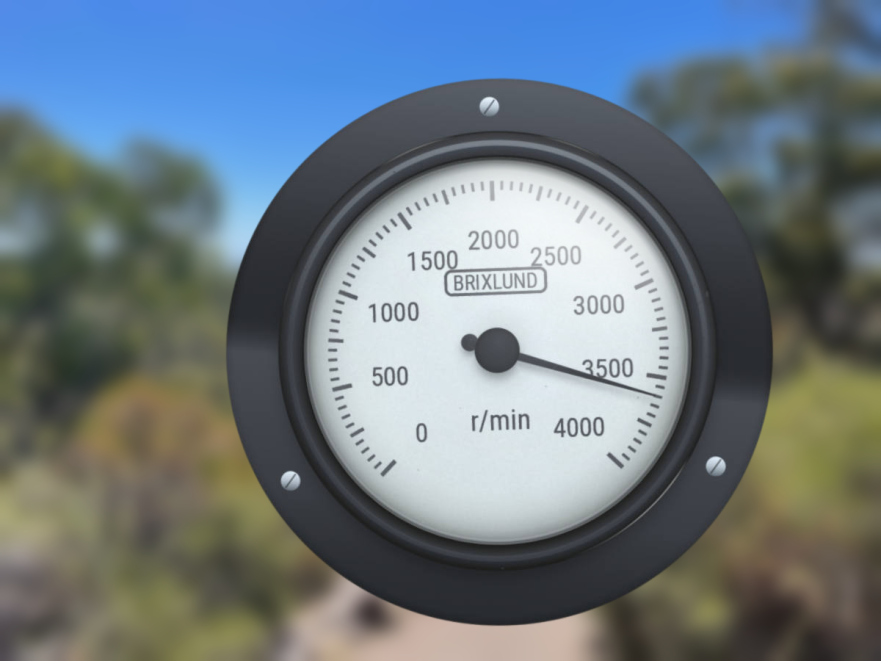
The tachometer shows 3600rpm
